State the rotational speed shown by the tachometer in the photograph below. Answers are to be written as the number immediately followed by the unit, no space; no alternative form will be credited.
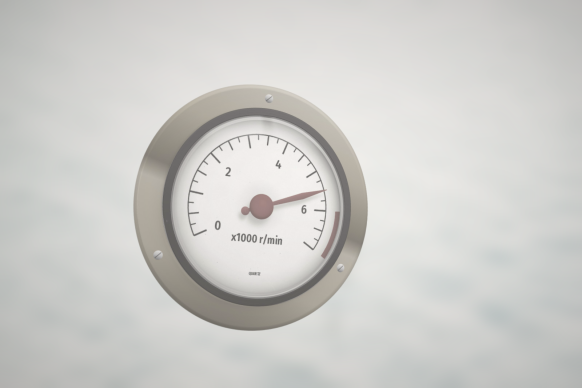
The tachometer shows 5500rpm
